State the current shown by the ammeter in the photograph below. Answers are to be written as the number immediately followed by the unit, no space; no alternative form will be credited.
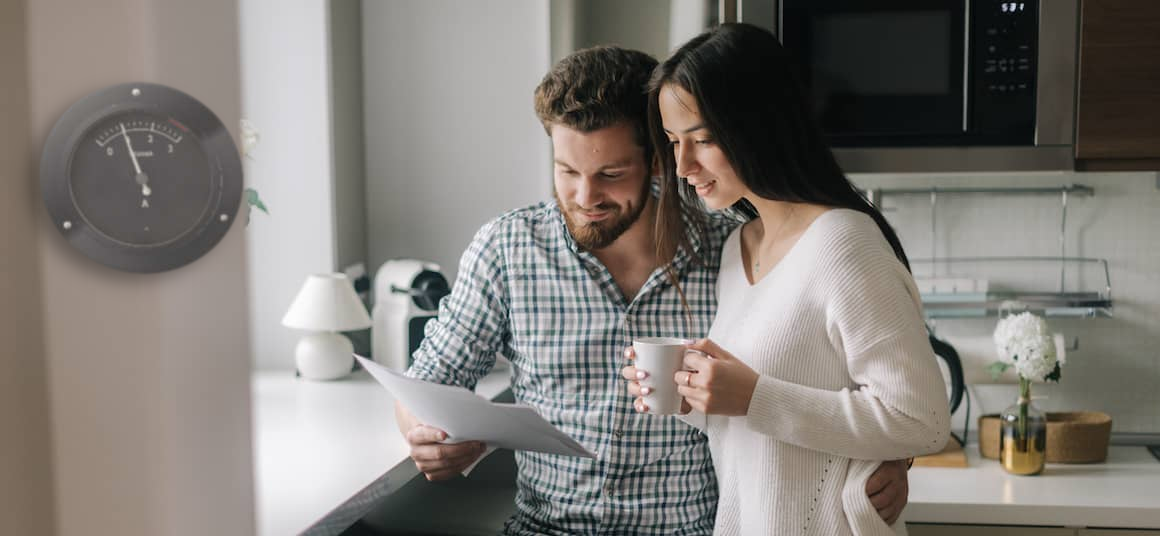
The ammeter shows 1A
